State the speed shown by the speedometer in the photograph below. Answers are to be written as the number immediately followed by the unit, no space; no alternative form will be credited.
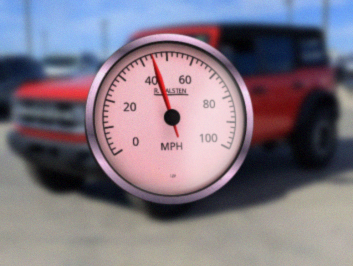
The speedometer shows 44mph
